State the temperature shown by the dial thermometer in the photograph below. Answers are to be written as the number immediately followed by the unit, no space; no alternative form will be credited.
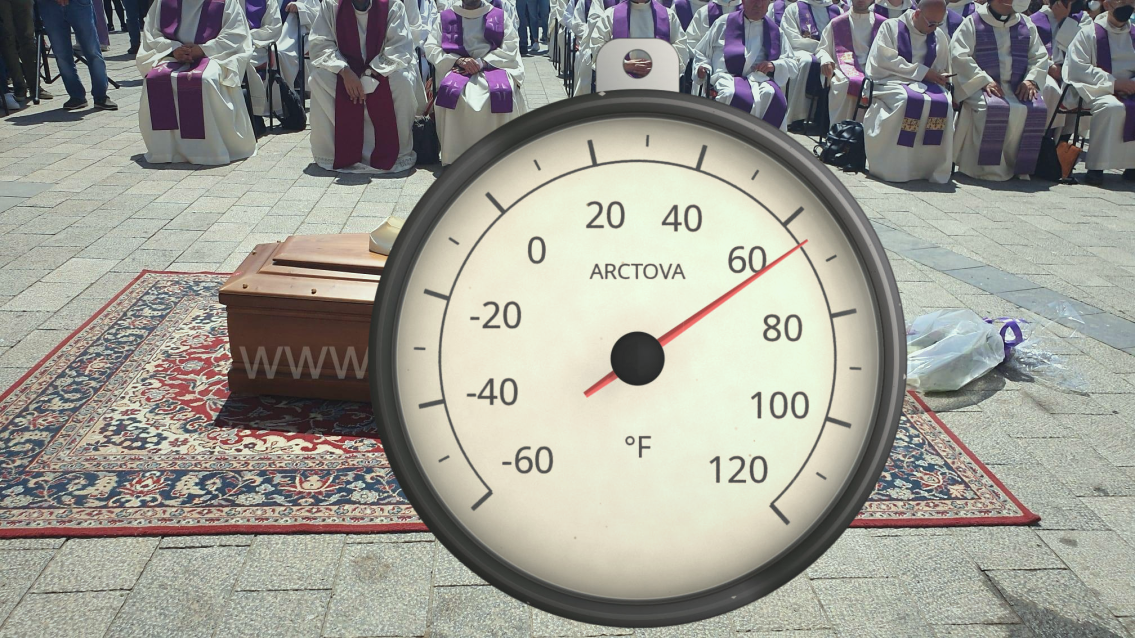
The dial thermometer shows 65°F
